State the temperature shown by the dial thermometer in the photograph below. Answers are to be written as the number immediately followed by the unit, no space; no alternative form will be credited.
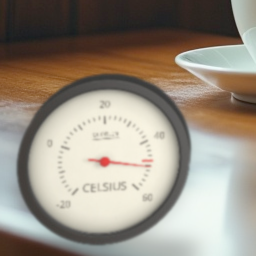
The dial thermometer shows 50°C
